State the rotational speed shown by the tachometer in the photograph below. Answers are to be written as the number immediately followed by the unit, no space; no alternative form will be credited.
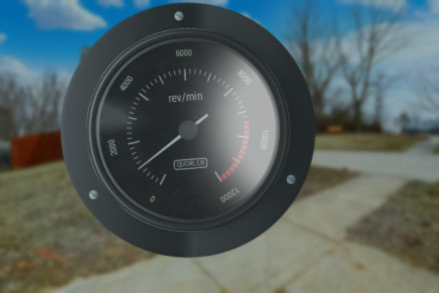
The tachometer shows 1000rpm
